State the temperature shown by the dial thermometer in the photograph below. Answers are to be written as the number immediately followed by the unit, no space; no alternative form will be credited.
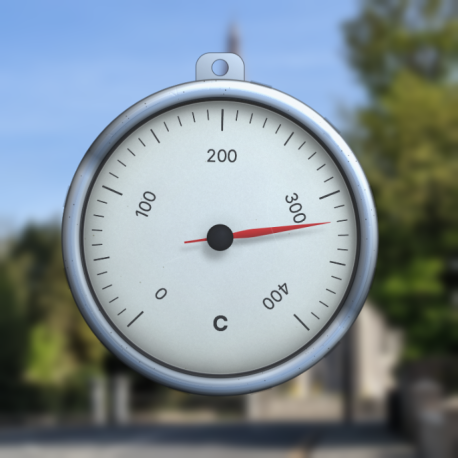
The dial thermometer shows 320°C
